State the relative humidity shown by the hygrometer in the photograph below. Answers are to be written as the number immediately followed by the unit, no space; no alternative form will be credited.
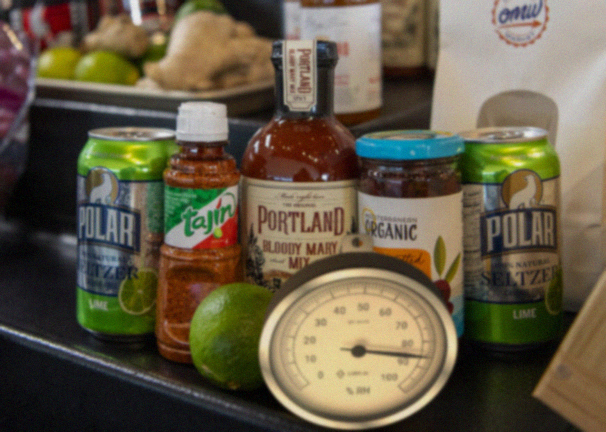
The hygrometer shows 85%
